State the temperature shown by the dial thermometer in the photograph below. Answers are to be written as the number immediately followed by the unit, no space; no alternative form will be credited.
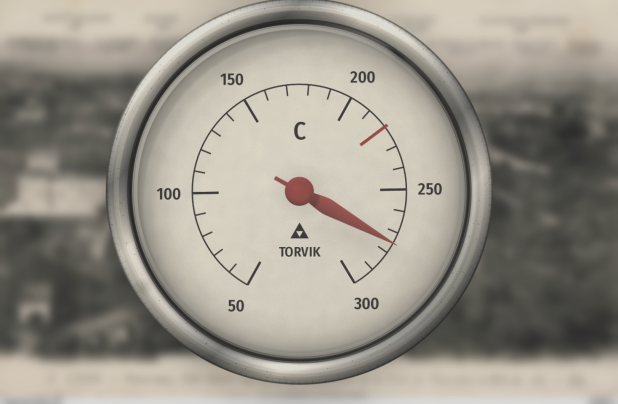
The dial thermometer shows 275°C
